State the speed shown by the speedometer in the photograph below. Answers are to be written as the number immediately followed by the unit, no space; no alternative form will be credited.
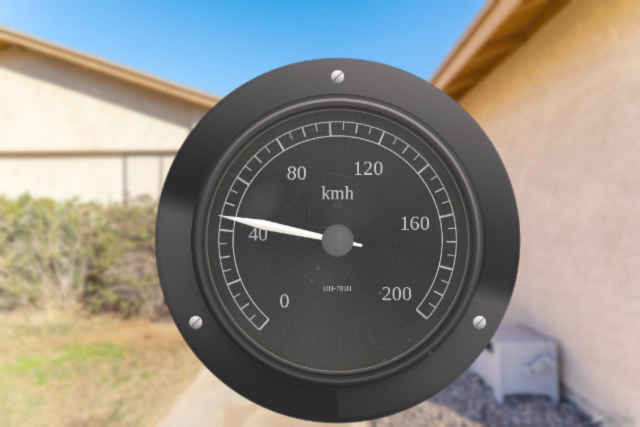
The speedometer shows 45km/h
